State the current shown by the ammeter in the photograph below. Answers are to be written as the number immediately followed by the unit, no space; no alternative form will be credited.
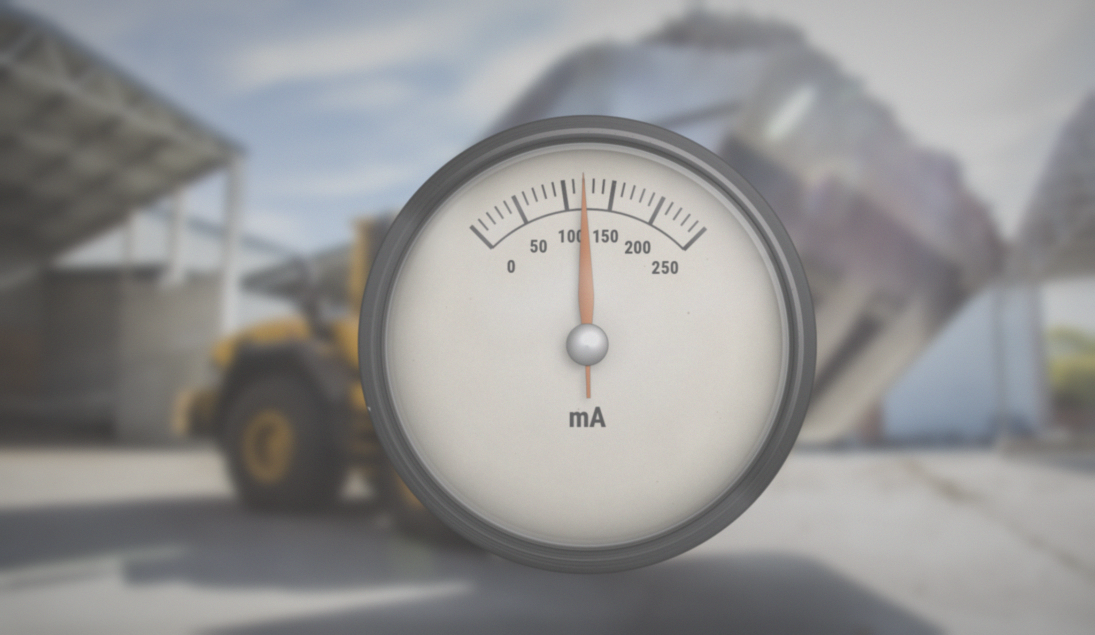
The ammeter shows 120mA
